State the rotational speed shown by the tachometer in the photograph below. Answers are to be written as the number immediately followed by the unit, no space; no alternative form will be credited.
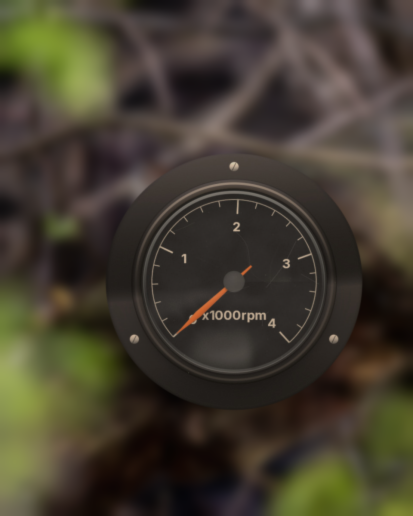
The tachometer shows 0rpm
